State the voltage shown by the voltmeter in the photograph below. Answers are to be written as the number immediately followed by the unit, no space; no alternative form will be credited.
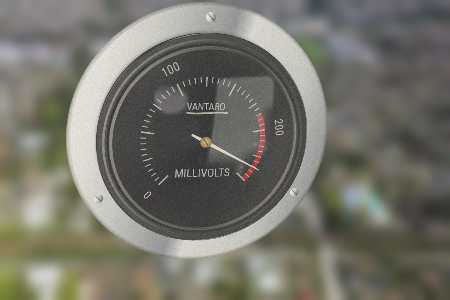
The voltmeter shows 235mV
